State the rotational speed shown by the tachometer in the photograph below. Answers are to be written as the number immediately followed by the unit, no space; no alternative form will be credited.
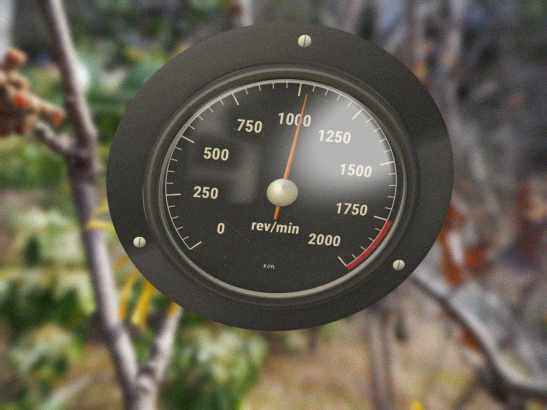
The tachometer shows 1025rpm
